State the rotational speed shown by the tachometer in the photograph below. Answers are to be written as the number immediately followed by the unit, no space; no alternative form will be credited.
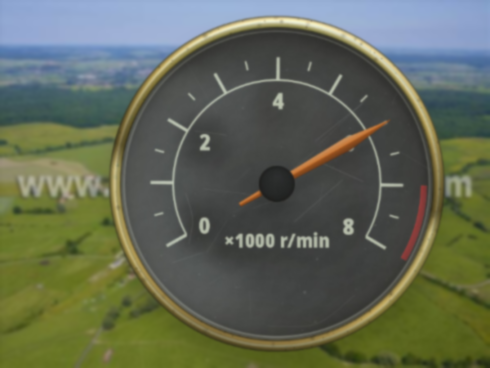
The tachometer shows 6000rpm
